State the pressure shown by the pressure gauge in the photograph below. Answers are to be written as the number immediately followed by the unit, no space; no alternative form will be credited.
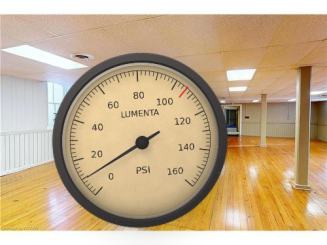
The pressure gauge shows 10psi
